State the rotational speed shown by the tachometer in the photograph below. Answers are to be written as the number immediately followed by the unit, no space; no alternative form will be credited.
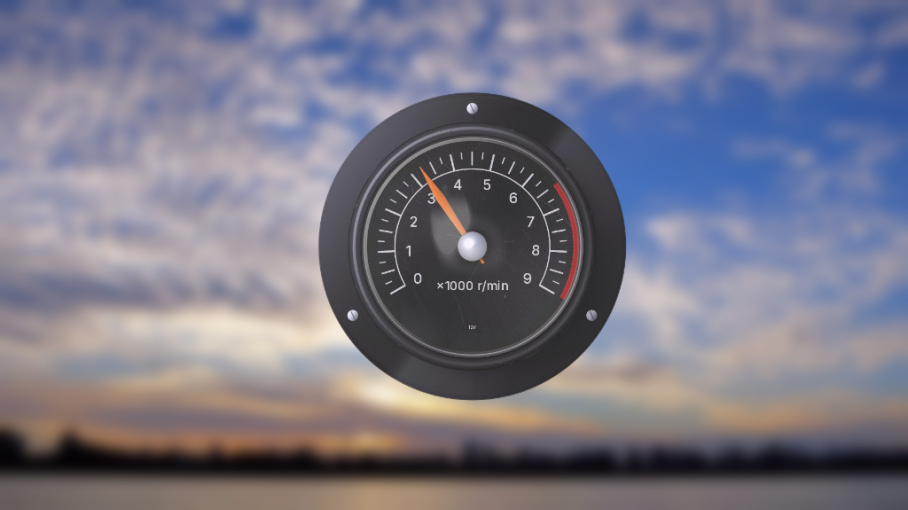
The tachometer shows 3250rpm
